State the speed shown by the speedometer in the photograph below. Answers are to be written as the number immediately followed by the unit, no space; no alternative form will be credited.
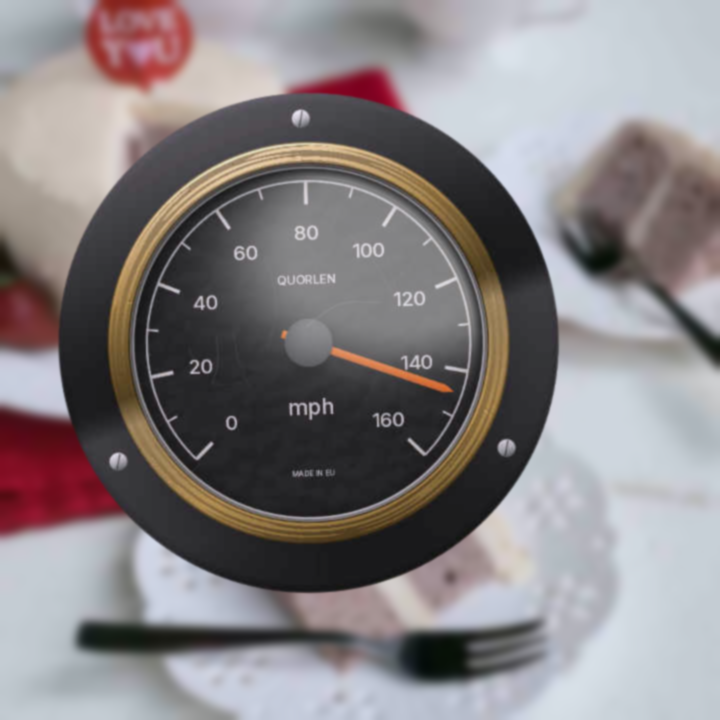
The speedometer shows 145mph
